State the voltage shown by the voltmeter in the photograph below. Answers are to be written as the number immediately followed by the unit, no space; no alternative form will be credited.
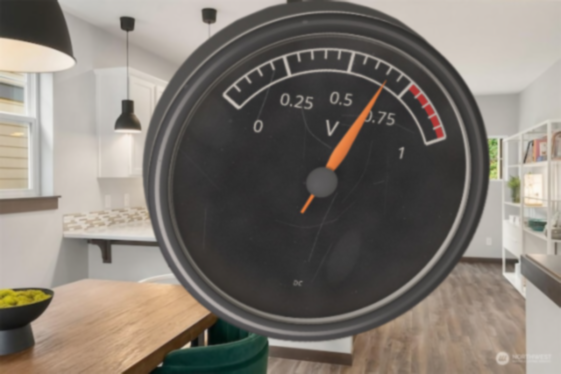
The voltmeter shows 0.65V
